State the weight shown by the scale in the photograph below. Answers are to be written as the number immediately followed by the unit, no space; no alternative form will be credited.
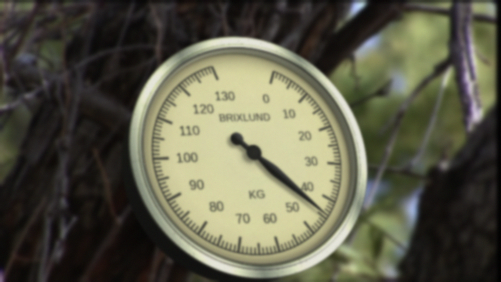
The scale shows 45kg
